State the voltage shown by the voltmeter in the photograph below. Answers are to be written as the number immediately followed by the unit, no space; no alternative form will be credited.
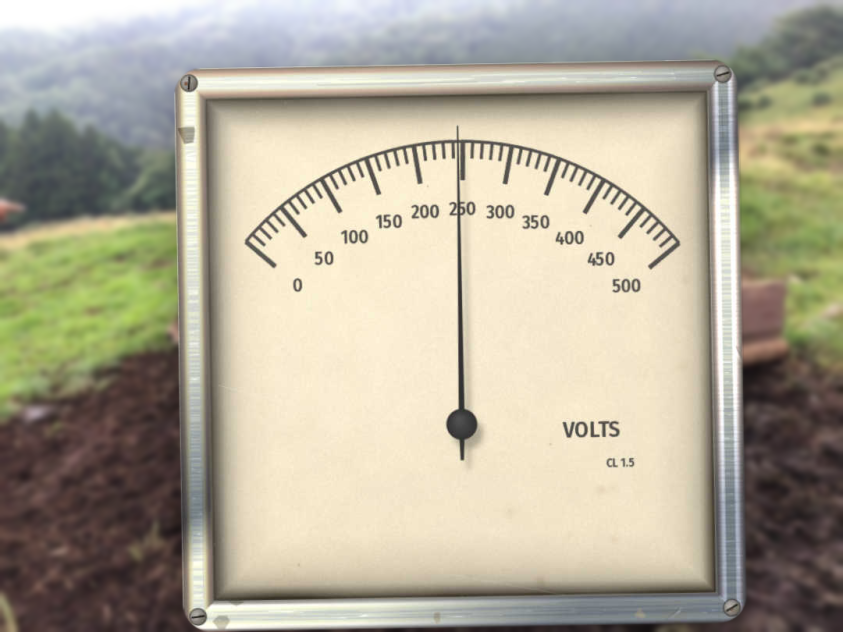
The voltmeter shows 245V
